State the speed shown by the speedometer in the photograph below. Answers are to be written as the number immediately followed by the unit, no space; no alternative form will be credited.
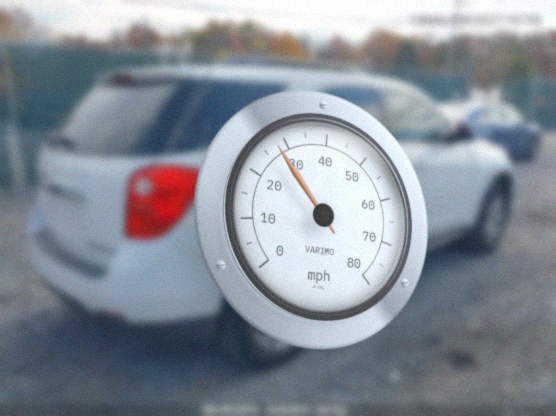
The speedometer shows 27.5mph
